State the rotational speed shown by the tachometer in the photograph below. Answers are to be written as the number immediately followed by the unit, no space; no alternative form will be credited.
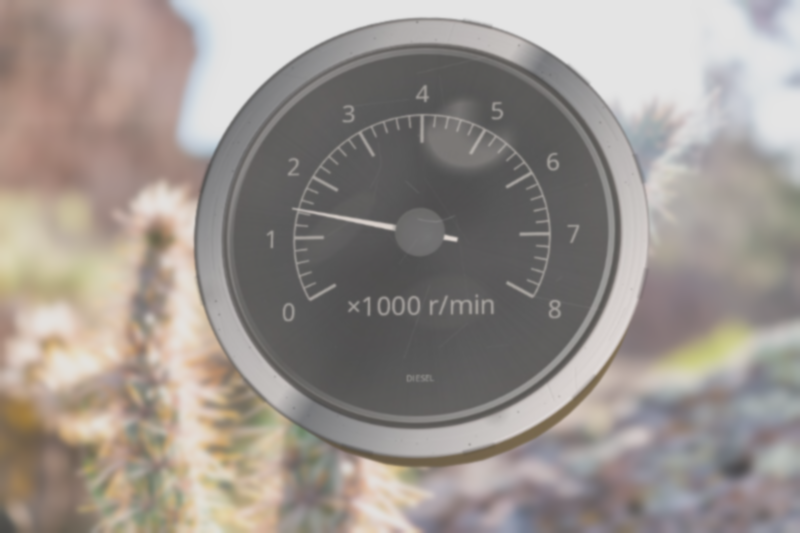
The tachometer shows 1400rpm
